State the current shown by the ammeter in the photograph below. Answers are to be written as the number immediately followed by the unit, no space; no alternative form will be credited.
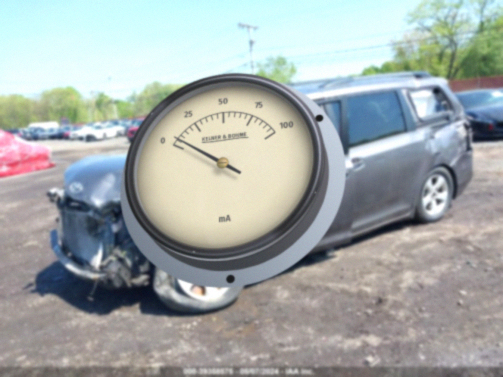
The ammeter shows 5mA
